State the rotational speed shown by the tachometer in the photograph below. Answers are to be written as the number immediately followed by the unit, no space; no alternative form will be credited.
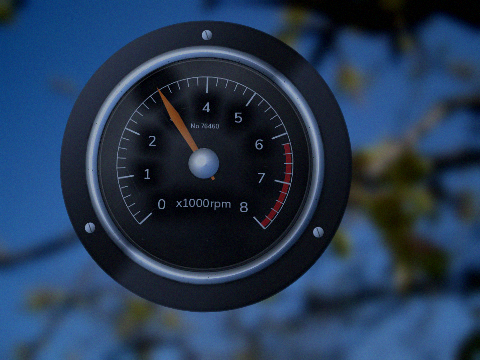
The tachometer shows 3000rpm
